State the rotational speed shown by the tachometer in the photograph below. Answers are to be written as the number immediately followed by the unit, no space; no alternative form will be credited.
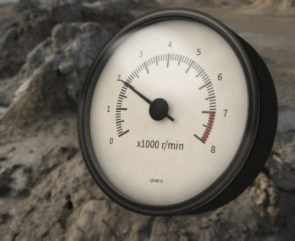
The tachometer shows 2000rpm
